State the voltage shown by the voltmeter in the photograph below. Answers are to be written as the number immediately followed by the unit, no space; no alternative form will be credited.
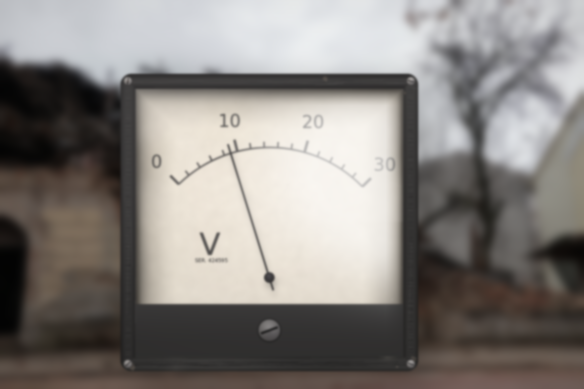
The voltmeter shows 9V
